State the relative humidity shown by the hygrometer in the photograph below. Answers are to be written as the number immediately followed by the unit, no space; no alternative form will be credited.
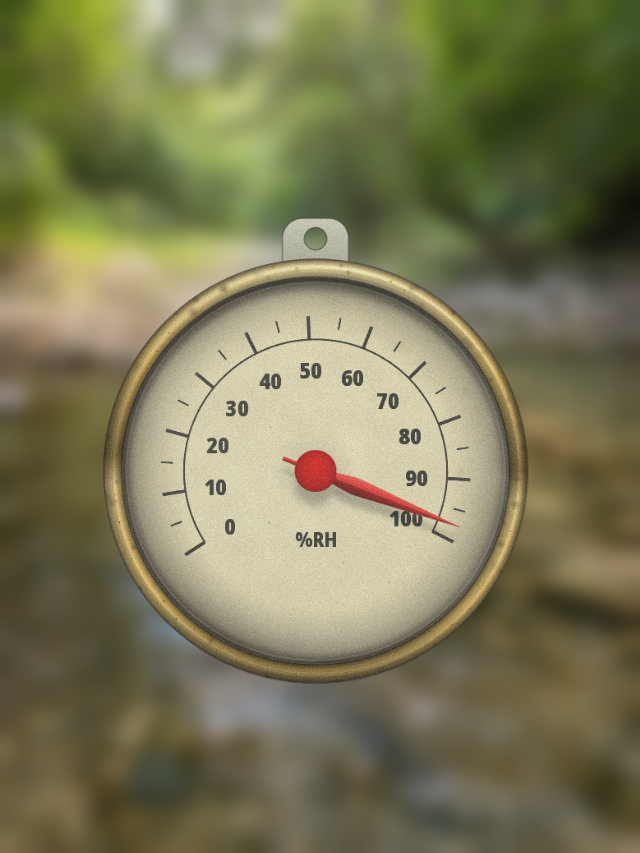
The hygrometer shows 97.5%
